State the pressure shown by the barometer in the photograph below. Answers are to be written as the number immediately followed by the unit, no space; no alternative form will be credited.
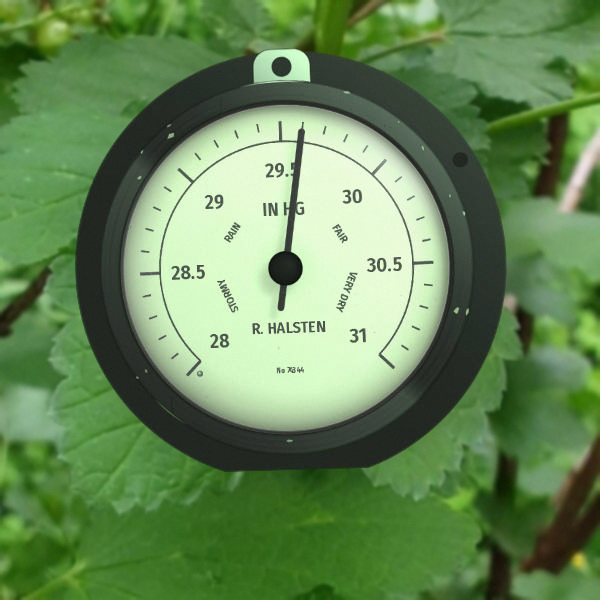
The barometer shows 29.6inHg
